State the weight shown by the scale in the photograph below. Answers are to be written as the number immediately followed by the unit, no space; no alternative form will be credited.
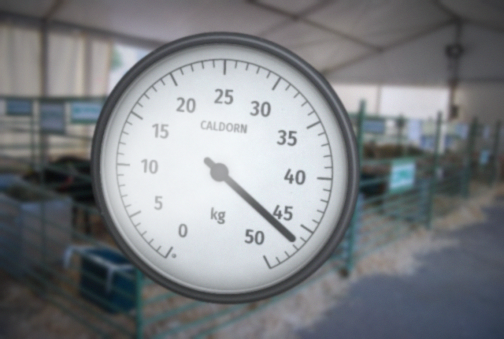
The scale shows 46.5kg
